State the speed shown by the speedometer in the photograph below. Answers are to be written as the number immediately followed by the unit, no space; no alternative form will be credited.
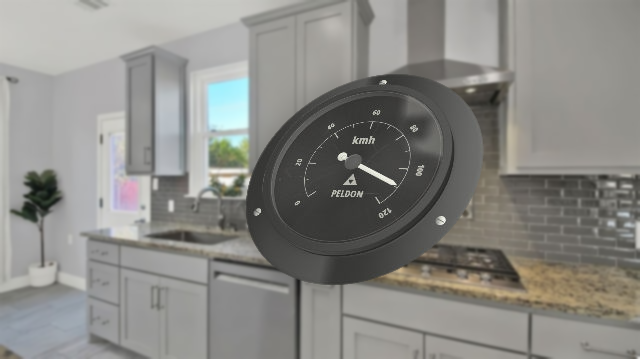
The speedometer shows 110km/h
